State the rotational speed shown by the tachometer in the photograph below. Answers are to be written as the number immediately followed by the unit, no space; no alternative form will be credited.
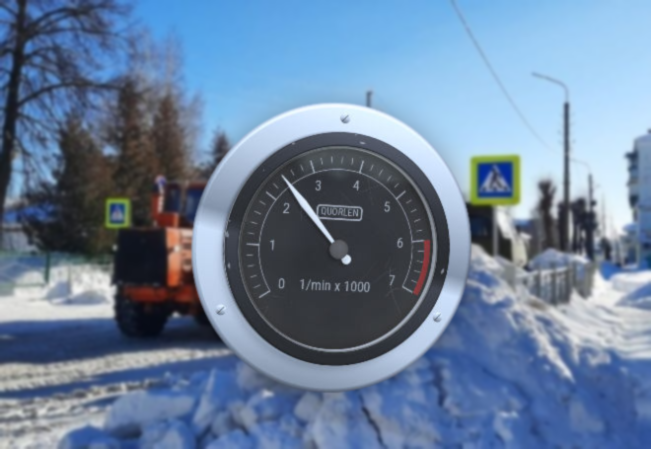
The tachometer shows 2400rpm
